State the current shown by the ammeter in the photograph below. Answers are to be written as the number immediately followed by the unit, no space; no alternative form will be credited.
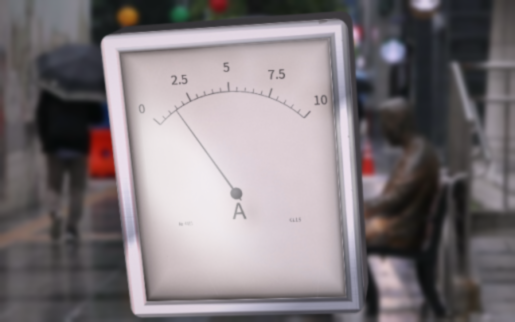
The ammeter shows 1.5A
